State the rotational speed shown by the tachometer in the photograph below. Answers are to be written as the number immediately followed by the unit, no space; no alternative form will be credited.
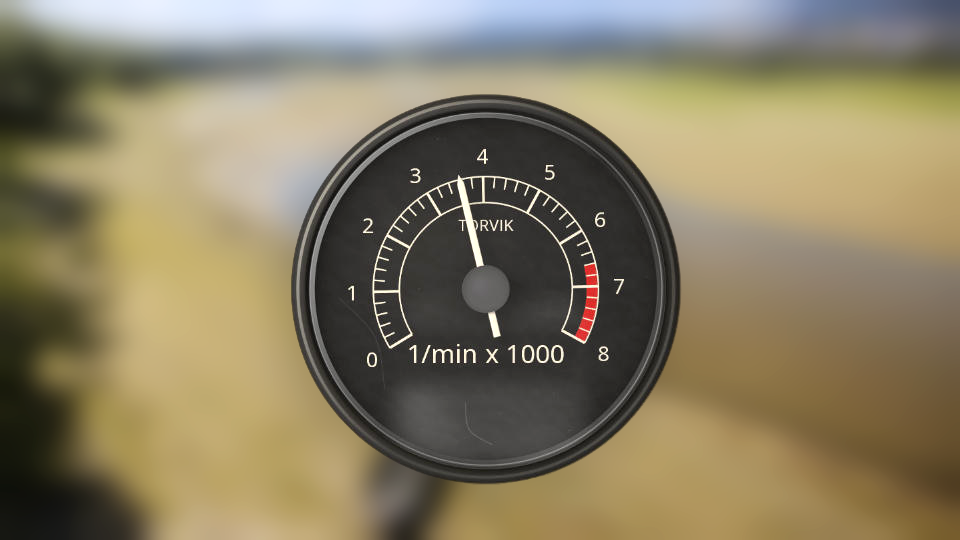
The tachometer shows 3600rpm
